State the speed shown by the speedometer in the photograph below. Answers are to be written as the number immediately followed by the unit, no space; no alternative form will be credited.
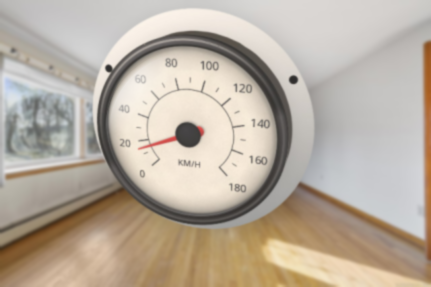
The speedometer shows 15km/h
